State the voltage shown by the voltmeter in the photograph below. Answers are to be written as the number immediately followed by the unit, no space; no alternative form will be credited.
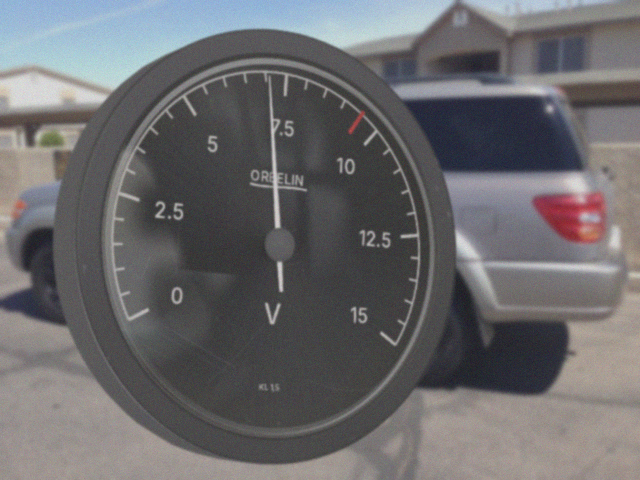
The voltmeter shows 7V
